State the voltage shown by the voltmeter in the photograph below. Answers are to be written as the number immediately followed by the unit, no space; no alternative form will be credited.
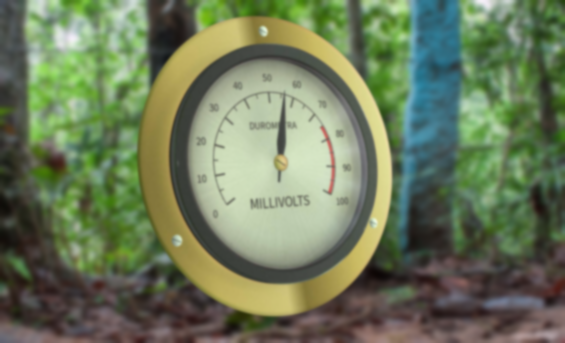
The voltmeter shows 55mV
